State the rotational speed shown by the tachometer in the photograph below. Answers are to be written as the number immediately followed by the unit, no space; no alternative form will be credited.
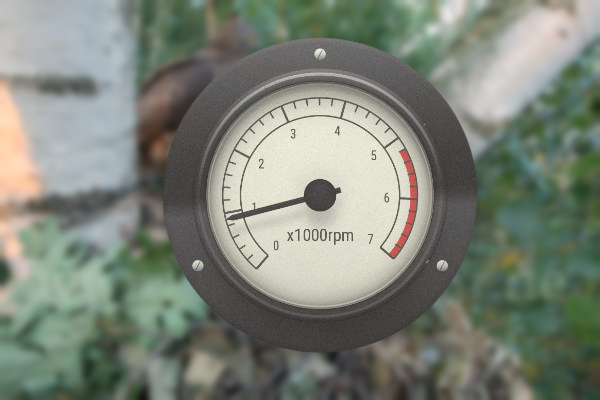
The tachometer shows 900rpm
